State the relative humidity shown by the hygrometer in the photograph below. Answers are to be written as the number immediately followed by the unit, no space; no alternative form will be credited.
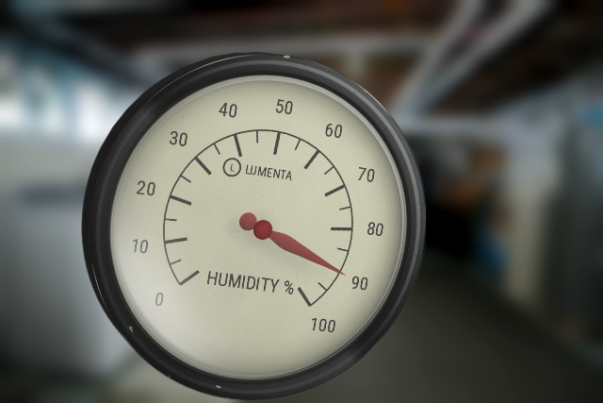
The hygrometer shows 90%
